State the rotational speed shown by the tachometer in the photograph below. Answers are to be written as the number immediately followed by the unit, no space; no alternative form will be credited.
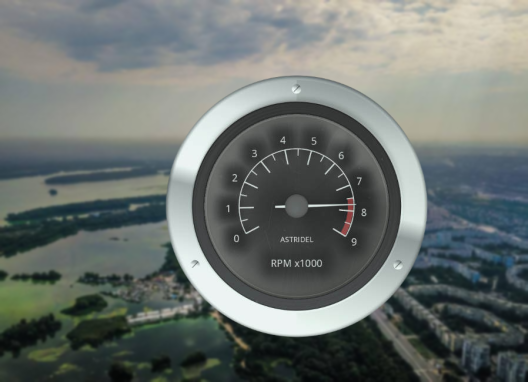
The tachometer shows 7750rpm
